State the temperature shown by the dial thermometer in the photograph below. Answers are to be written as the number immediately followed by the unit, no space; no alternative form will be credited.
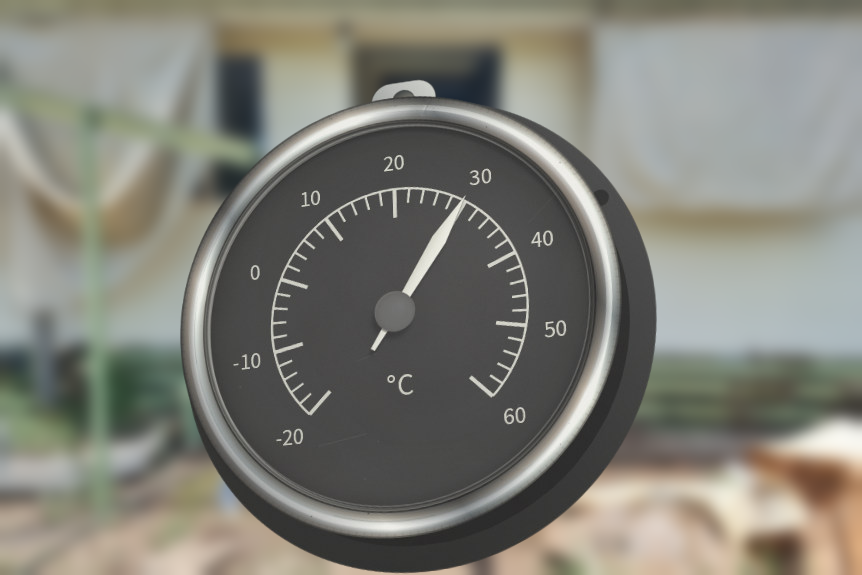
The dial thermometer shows 30°C
